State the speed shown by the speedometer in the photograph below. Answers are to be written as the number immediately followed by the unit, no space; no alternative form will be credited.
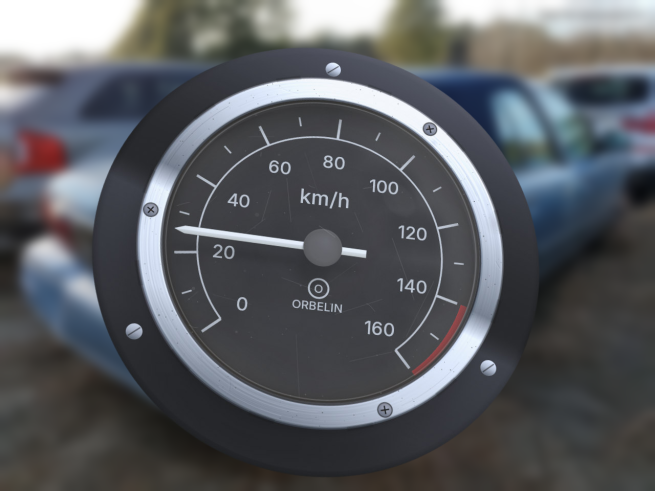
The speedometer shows 25km/h
